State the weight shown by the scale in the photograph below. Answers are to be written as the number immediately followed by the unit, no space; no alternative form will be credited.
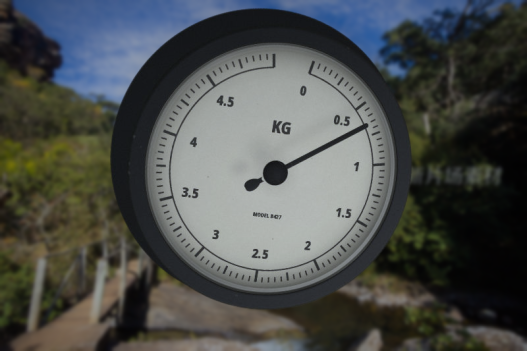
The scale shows 0.65kg
